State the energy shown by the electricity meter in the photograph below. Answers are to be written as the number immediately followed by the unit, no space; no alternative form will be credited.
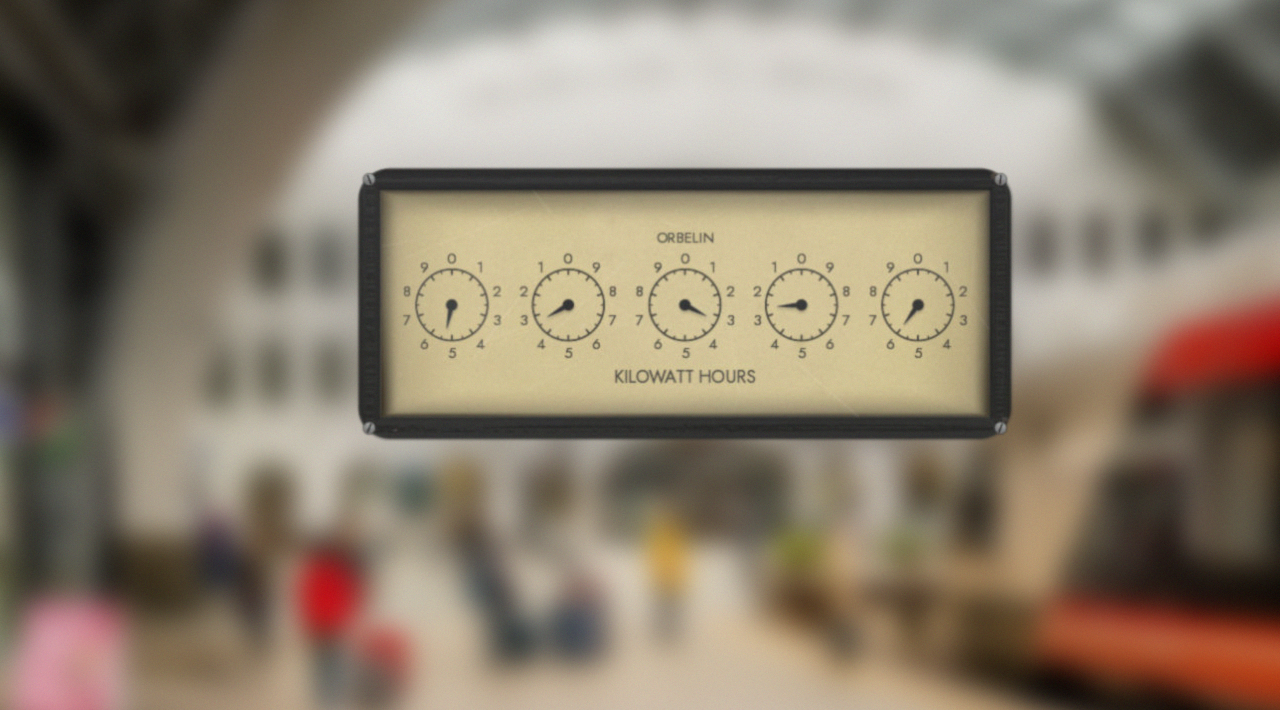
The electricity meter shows 53326kWh
